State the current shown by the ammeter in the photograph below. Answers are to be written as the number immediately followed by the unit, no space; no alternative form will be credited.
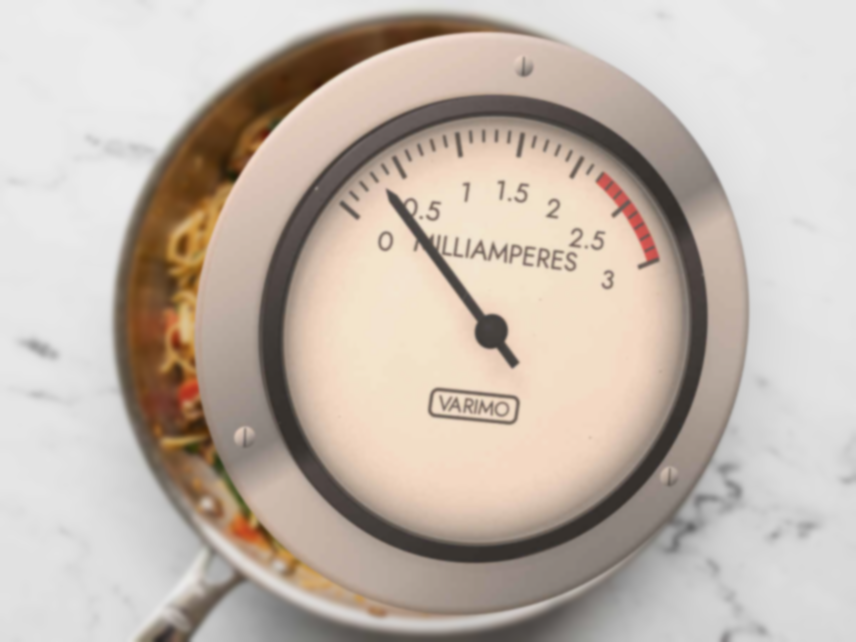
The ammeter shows 0.3mA
